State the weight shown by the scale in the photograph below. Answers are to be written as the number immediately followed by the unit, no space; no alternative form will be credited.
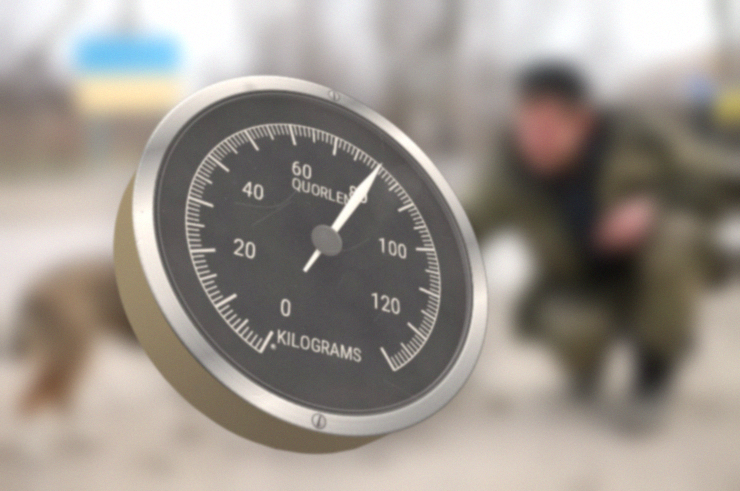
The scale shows 80kg
